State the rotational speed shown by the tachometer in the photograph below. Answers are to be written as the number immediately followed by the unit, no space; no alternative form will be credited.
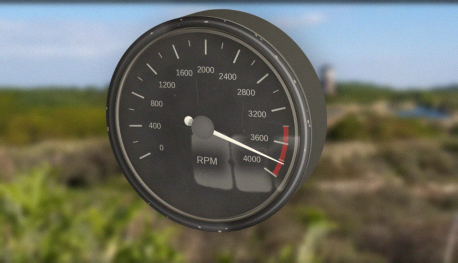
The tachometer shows 3800rpm
